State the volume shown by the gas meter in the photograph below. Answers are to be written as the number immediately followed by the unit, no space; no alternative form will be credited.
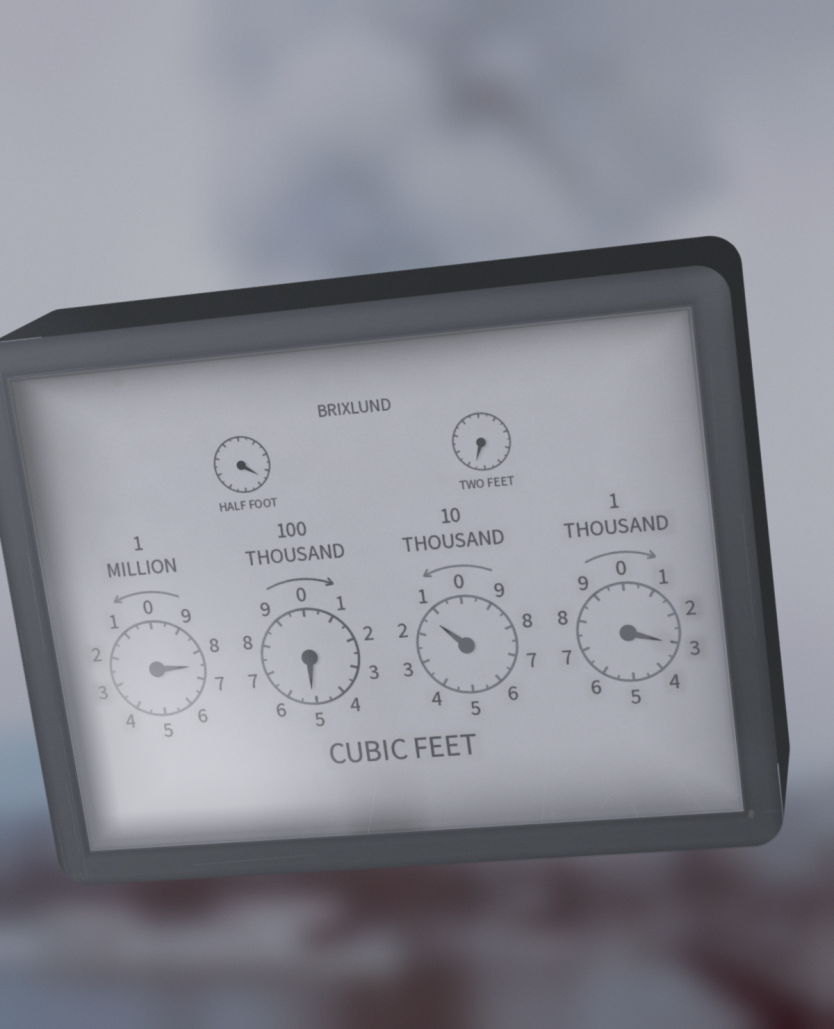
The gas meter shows 751300ft³
